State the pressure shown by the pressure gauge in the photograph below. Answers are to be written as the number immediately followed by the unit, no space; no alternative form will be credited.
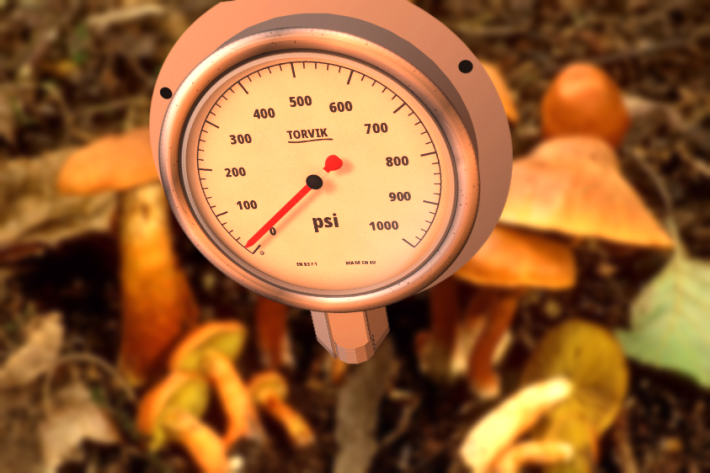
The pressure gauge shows 20psi
